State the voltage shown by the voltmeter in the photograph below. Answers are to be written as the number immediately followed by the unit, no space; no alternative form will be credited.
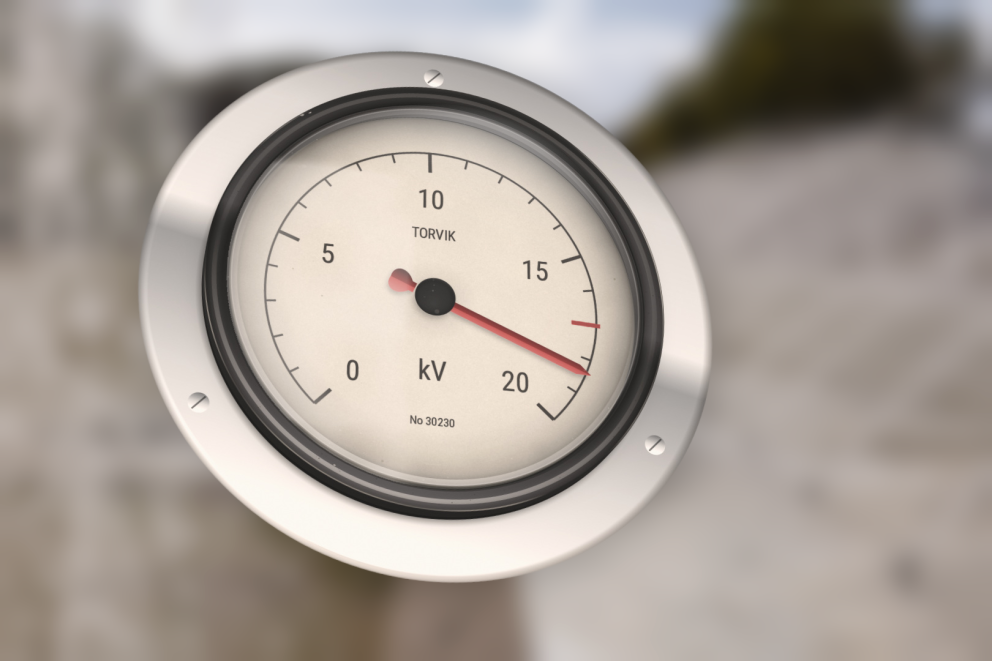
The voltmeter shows 18.5kV
